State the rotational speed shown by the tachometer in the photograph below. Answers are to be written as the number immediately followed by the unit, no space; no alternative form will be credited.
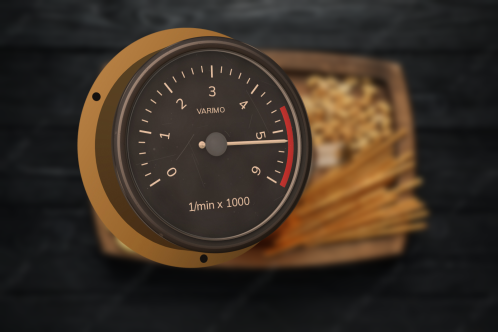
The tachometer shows 5200rpm
